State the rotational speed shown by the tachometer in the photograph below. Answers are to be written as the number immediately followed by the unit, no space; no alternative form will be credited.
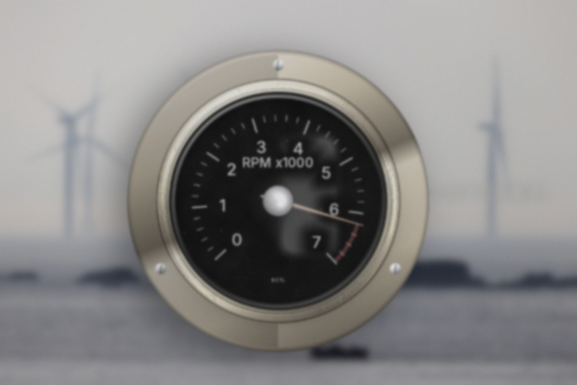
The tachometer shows 6200rpm
